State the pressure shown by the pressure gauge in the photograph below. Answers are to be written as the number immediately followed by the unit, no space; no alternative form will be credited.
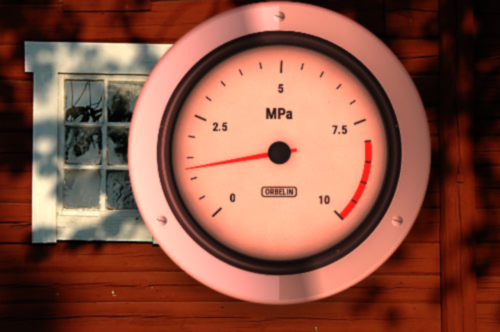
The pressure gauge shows 1.25MPa
